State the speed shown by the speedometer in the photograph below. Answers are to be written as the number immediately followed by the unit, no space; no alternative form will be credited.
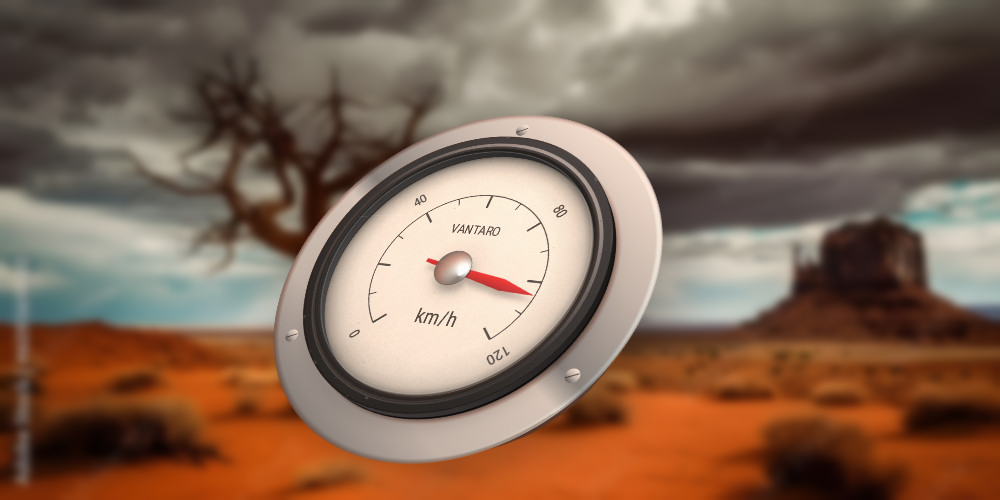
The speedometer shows 105km/h
